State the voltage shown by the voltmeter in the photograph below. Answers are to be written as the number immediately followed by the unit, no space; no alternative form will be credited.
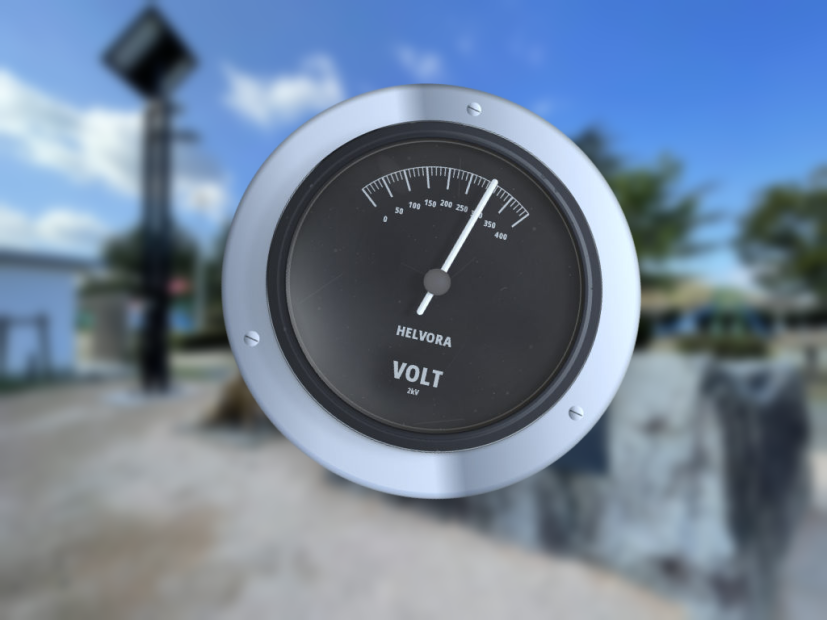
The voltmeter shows 300V
